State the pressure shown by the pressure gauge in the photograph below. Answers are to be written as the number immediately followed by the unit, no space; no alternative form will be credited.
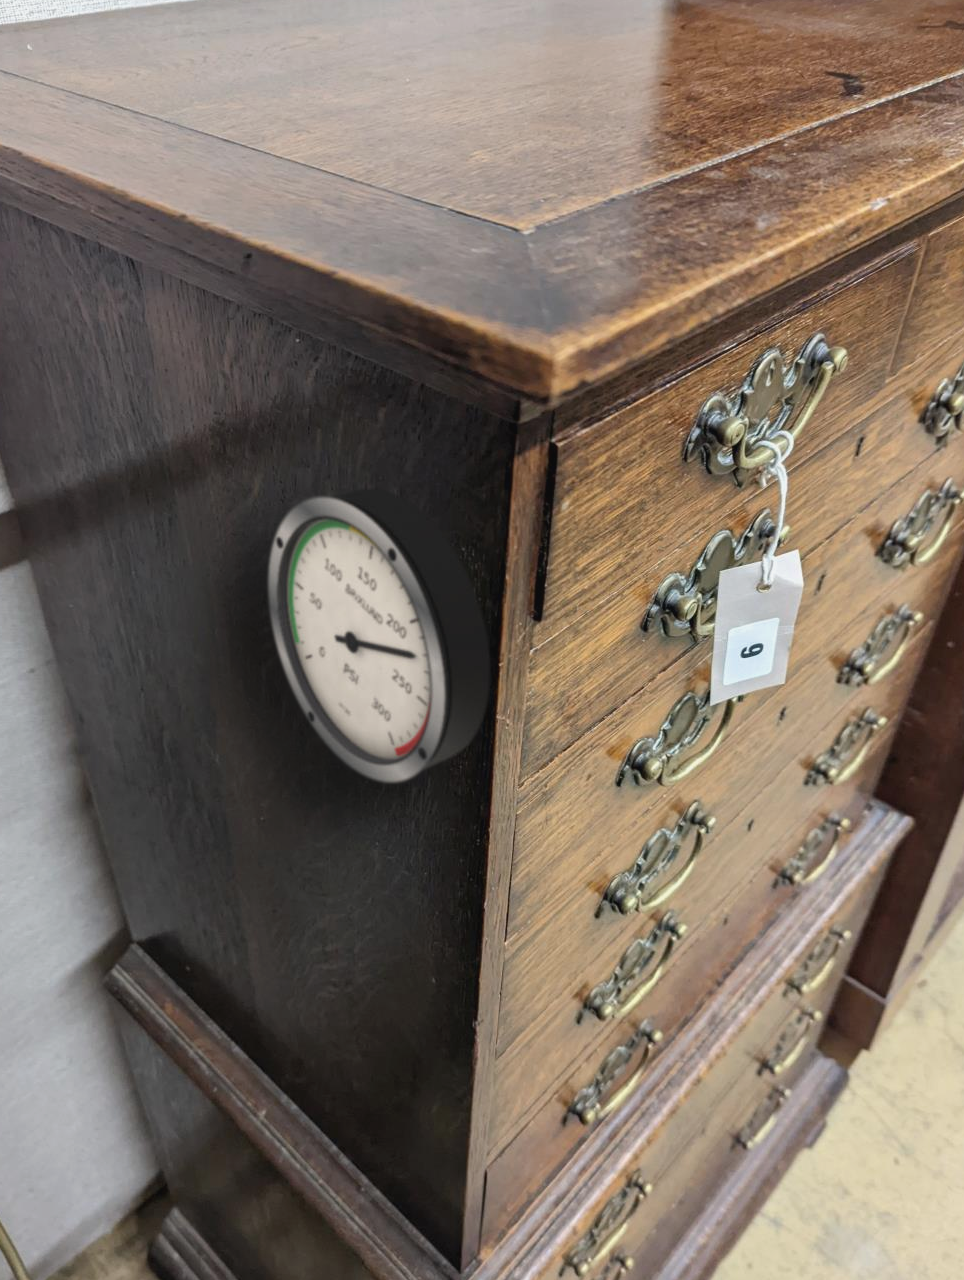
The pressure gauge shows 220psi
